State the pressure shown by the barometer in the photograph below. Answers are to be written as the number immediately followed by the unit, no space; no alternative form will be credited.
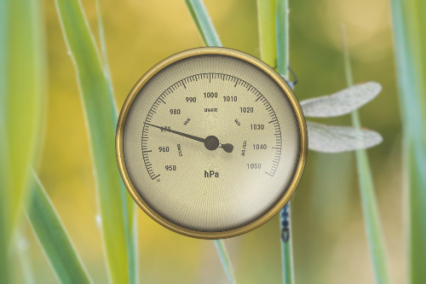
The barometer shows 970hPa
